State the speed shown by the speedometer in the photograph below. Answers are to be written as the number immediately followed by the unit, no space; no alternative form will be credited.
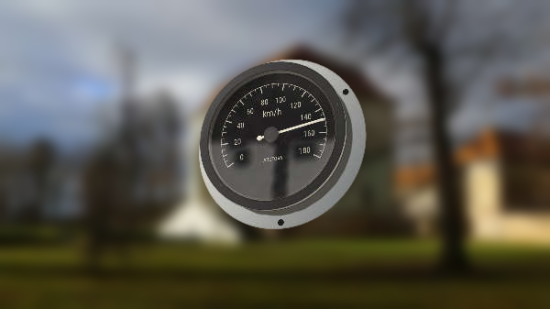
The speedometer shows 150km/h
